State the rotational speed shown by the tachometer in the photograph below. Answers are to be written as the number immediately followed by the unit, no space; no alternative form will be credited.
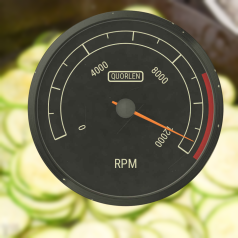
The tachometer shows 11500rpm
